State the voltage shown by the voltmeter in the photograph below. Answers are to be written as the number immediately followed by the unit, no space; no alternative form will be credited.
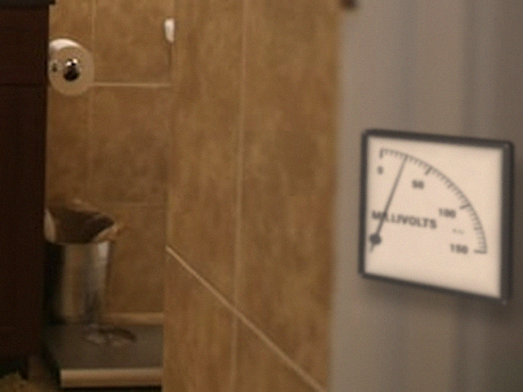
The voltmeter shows 25mV
